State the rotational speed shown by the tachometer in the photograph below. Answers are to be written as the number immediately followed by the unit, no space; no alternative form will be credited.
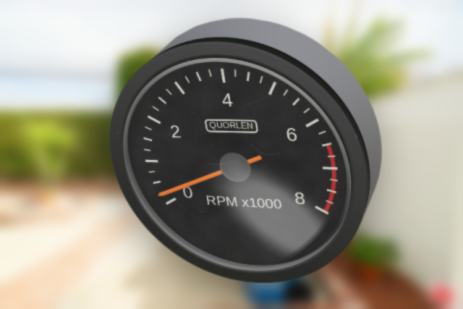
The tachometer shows 250rpm
